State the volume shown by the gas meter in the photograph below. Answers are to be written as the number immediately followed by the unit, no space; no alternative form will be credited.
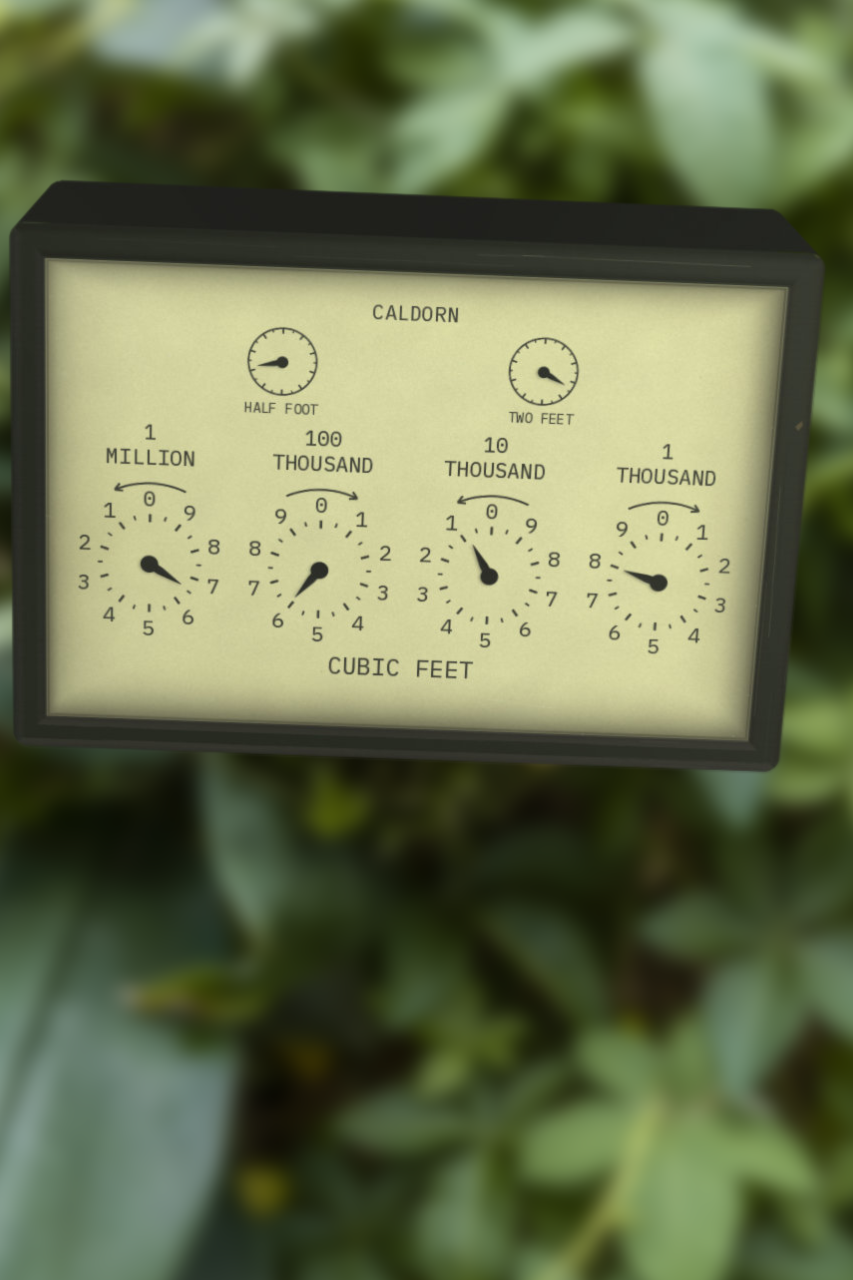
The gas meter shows 660800ft³
